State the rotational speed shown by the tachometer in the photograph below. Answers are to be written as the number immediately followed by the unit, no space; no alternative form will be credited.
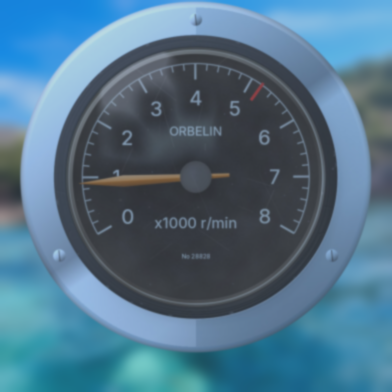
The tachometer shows 900rpm
